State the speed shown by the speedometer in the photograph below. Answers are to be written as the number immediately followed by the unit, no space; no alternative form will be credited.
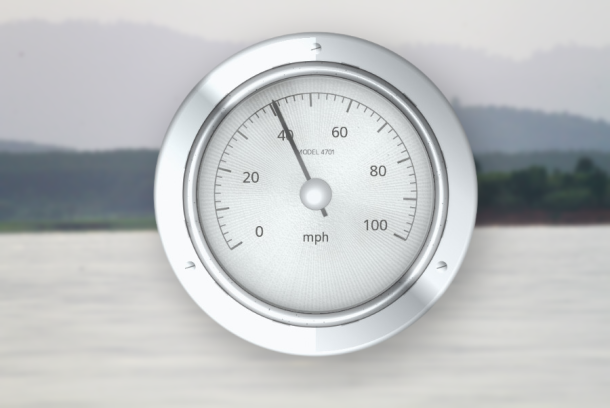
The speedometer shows 41mph
